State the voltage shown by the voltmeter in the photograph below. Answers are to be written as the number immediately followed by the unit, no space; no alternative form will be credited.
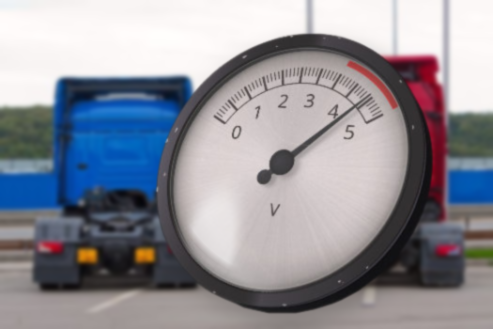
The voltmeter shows 4.5V
